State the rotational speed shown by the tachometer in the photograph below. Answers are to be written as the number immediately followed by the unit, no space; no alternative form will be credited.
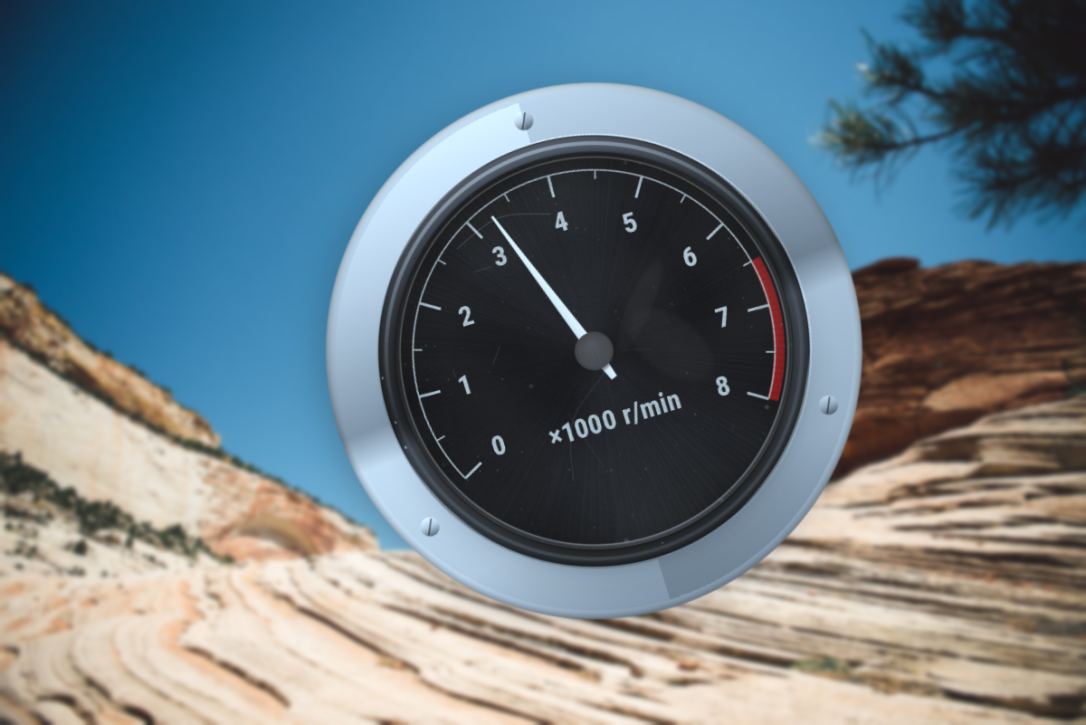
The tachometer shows 3250rpm
